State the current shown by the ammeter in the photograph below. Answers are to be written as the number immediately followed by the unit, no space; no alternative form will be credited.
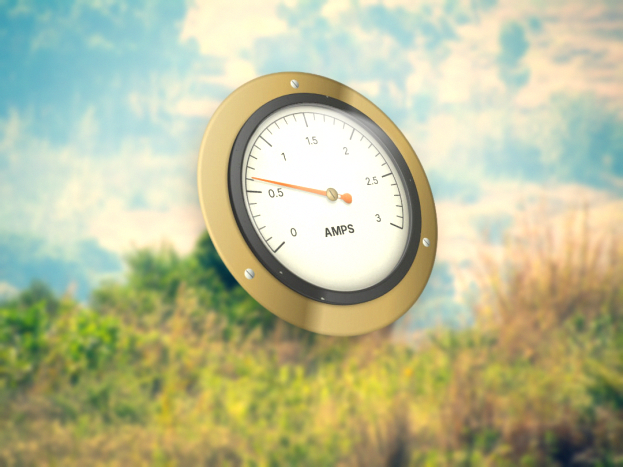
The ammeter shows 0.6A
